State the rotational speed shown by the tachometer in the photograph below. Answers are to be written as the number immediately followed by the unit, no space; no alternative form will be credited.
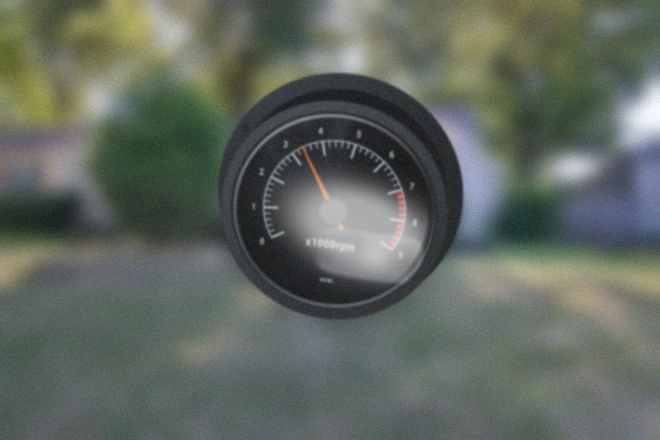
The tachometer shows 3400rpm
